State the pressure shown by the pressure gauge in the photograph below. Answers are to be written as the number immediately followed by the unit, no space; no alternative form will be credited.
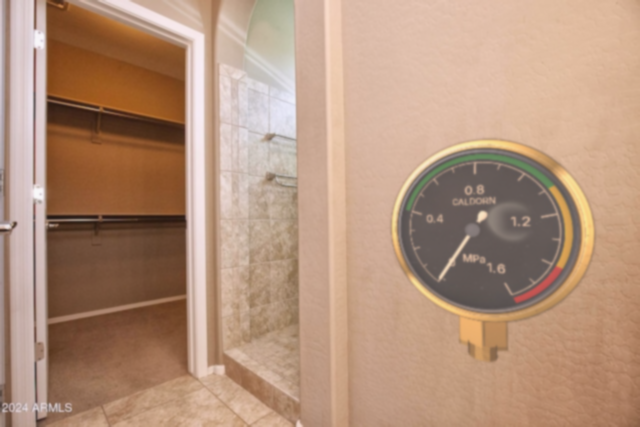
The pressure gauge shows 0MPa
